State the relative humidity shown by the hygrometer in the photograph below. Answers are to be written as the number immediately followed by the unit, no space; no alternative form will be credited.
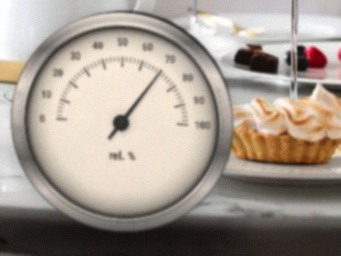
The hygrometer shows 70%
